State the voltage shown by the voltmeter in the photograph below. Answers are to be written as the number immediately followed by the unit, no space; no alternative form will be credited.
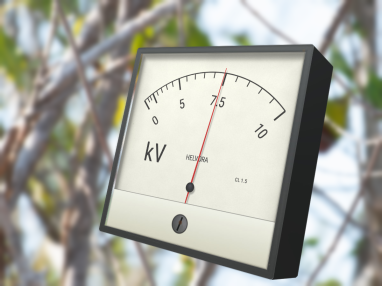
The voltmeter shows 7.5kV
